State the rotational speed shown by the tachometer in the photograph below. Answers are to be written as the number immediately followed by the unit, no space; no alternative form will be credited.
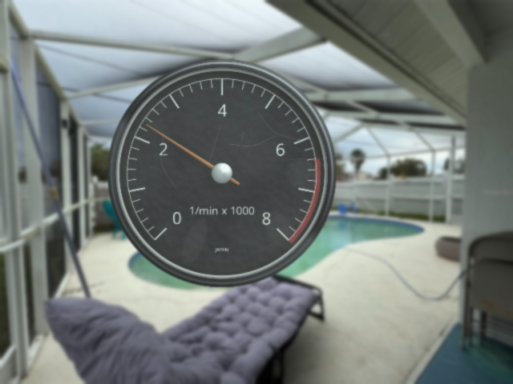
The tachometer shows 2300rpm
